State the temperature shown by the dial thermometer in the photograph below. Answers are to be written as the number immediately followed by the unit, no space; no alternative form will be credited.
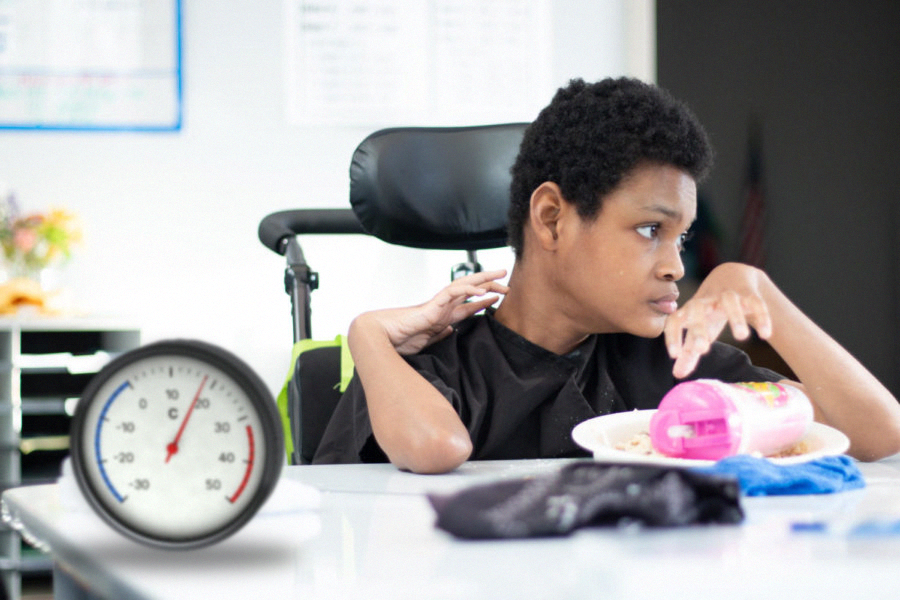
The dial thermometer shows 18°C
